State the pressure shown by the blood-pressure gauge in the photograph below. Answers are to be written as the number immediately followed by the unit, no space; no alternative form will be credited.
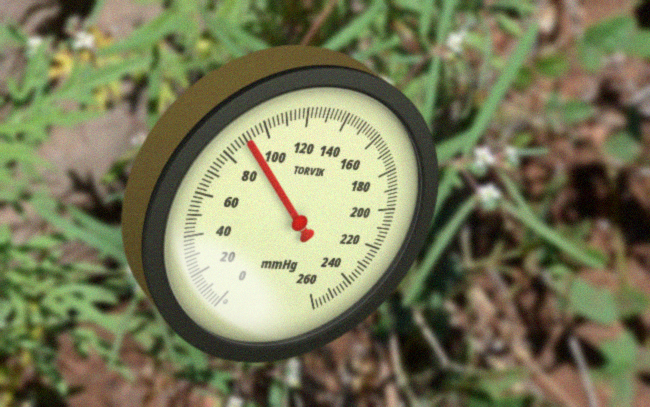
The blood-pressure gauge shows 90mmHg
